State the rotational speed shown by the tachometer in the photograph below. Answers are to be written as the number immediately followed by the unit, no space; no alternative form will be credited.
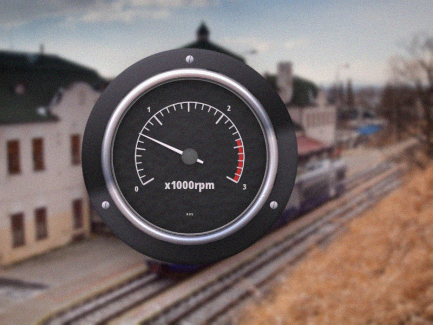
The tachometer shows 700rpm
